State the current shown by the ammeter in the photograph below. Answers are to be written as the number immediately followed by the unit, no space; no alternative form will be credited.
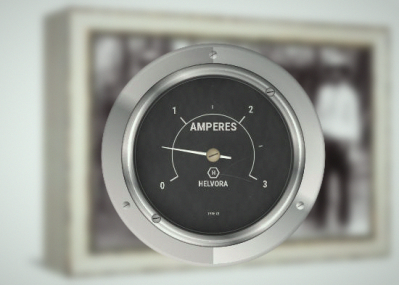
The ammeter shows 0.5A
